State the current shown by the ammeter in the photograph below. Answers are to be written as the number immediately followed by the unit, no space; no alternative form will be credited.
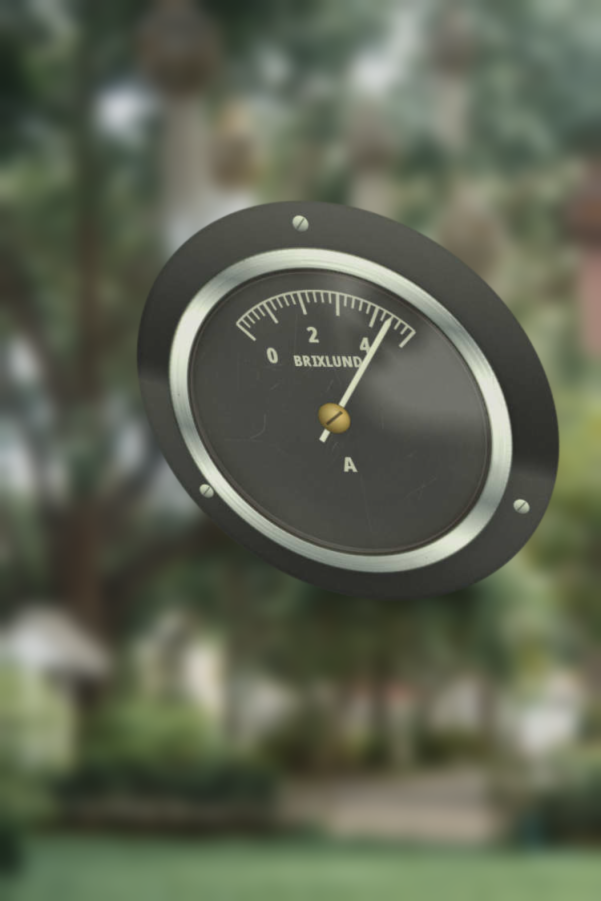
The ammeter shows 4.4A
